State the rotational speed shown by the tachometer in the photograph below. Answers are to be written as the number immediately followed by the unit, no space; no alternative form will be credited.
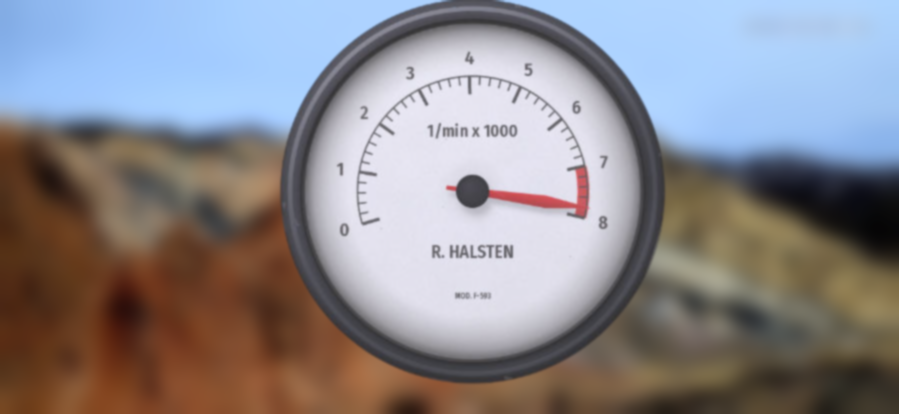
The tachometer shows 7800rpm
